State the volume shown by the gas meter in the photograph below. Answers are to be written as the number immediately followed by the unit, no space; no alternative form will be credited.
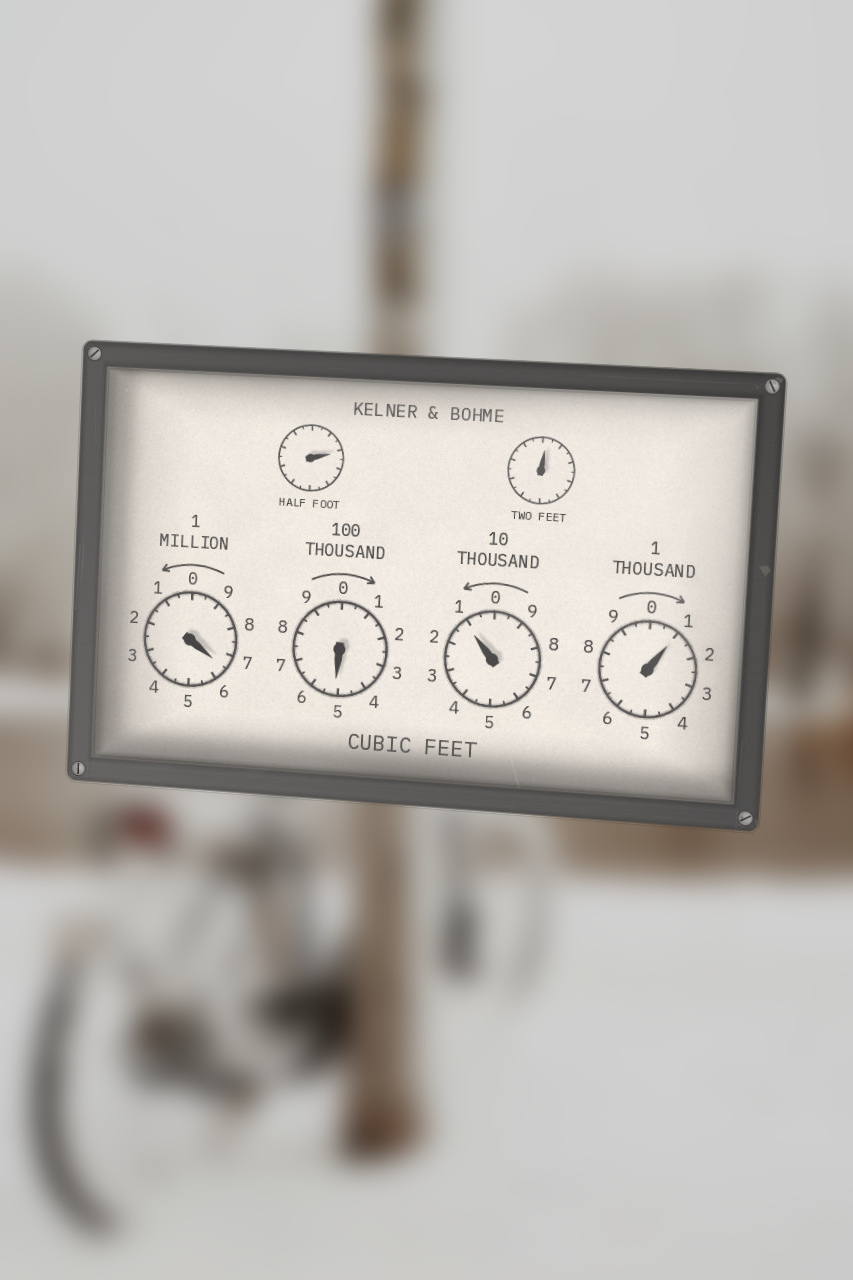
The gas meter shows 651100ft³
